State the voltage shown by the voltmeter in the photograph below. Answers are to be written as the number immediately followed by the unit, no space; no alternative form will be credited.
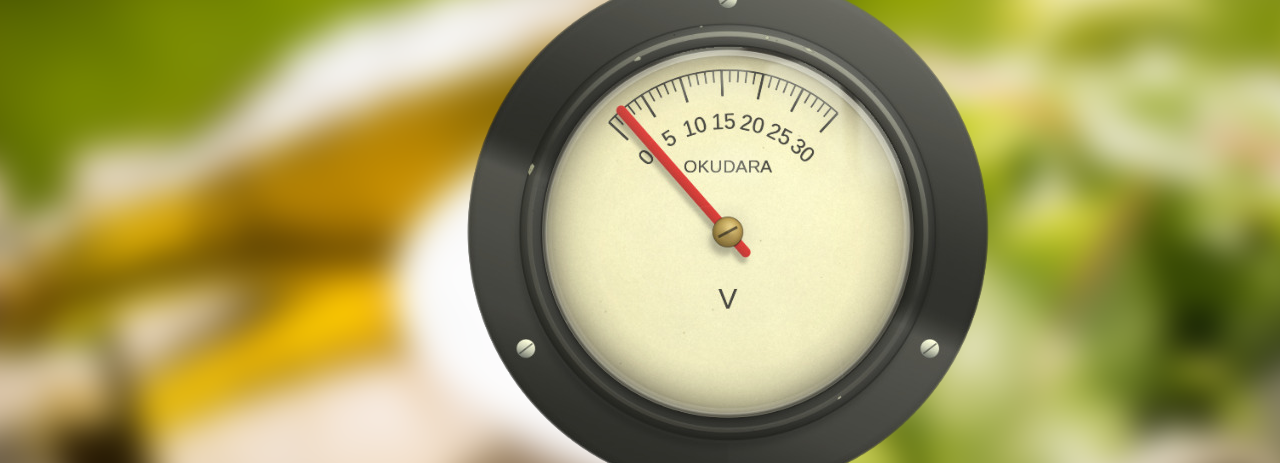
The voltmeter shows 2V
